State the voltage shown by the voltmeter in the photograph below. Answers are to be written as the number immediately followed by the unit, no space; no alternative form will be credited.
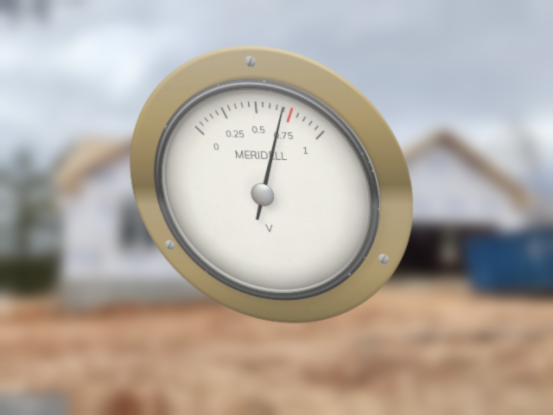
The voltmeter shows 0.7V
